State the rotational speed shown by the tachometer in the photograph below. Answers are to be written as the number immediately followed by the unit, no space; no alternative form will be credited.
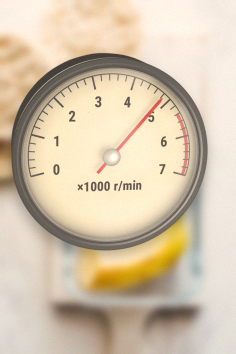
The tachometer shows 4800rpm
